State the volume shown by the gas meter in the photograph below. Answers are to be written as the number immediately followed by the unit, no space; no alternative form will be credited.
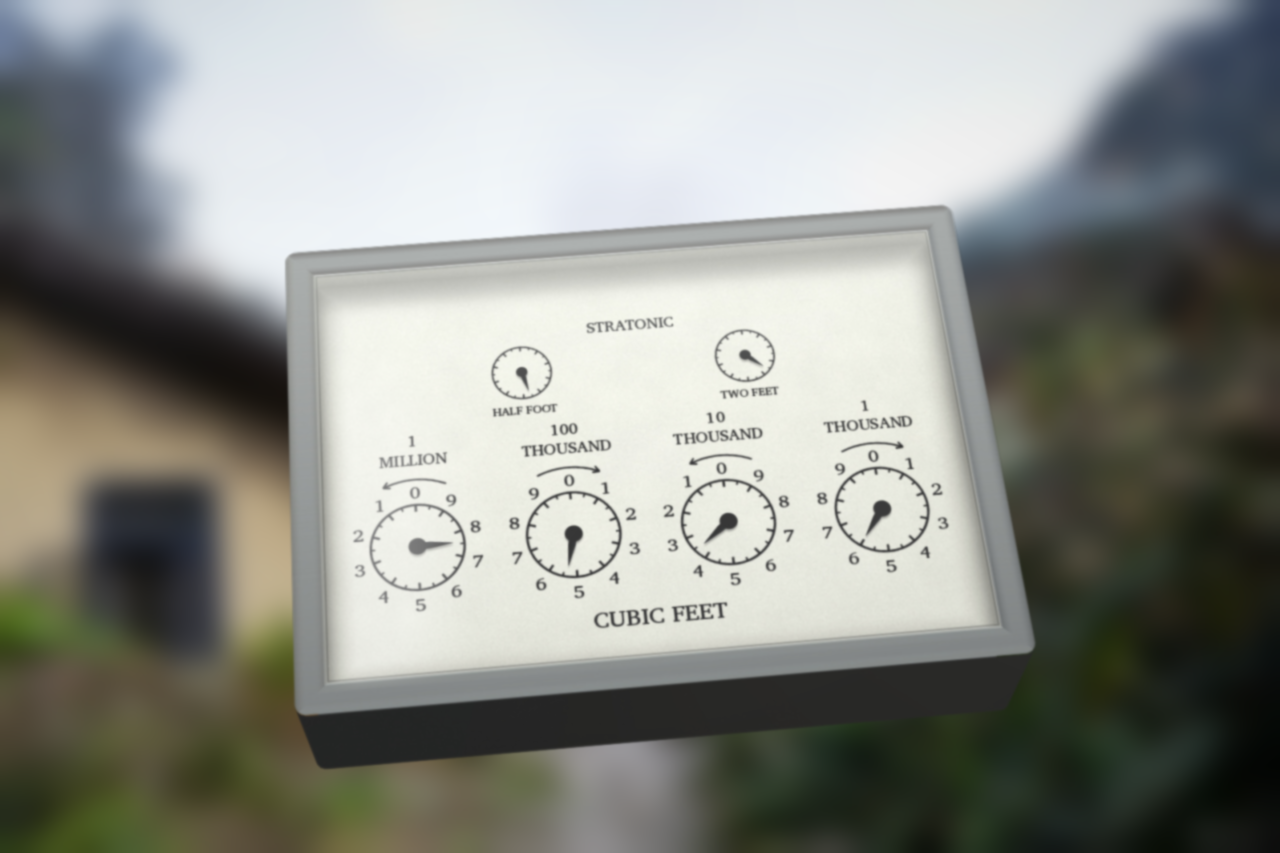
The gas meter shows 753600ft³
